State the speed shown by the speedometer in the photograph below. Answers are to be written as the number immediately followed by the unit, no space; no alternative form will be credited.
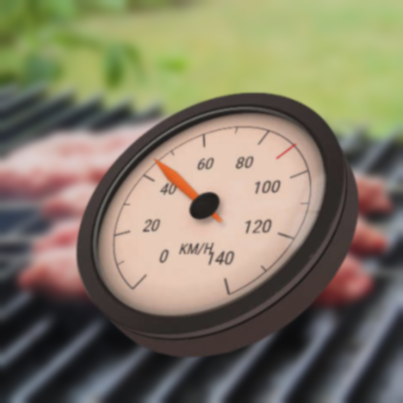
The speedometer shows 45km/h
